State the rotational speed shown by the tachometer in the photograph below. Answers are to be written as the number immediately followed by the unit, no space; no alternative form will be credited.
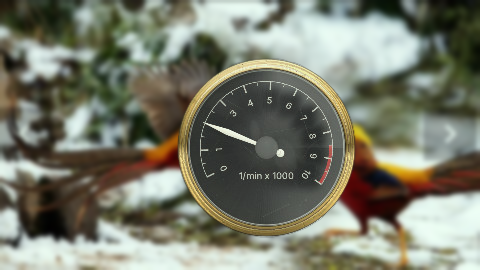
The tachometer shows 2000rpm
